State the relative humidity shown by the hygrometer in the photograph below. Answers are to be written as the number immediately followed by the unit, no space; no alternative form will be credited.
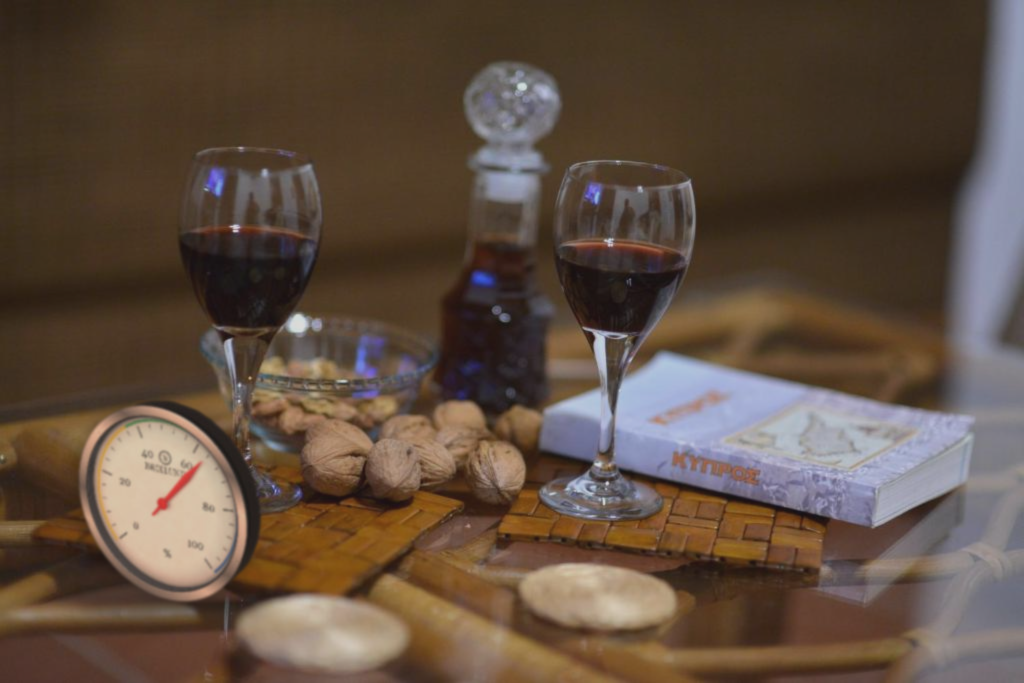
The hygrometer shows 64%
